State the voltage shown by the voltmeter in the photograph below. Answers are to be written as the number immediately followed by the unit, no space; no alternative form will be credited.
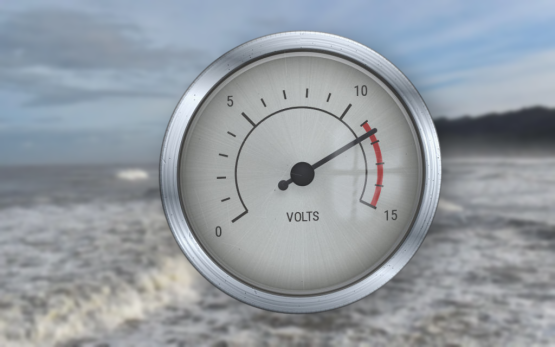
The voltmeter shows 11.5V
